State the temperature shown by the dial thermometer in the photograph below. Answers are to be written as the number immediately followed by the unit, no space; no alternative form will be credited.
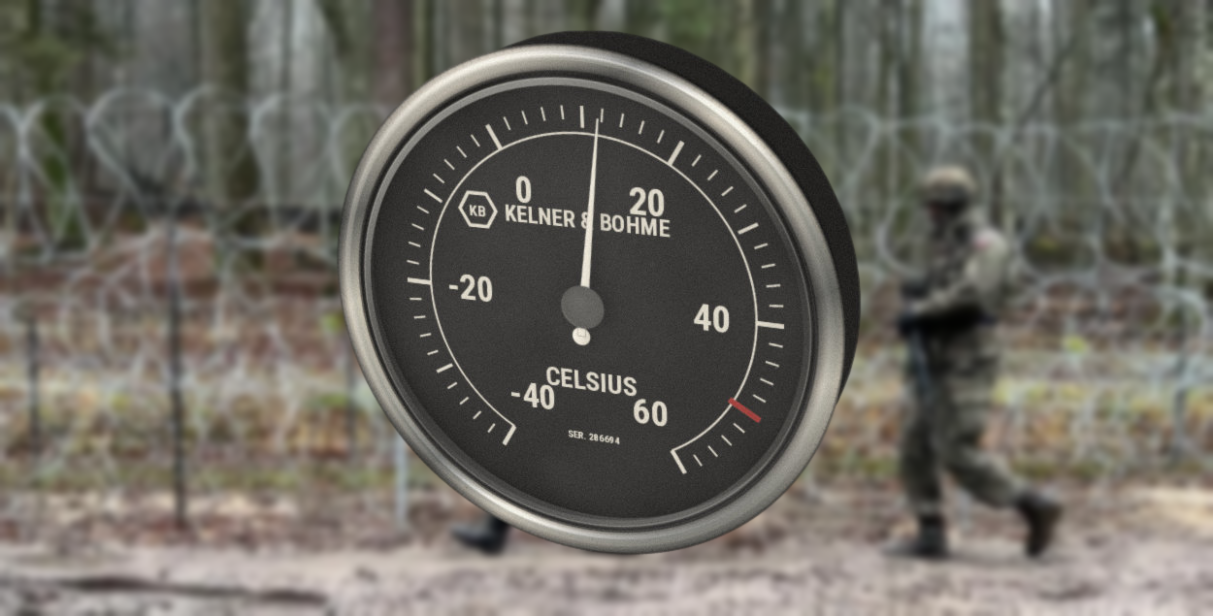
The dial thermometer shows 12°C
